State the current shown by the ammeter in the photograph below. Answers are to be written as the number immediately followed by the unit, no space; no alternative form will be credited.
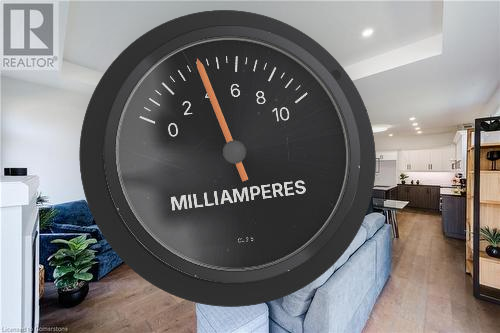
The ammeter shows 4mA
